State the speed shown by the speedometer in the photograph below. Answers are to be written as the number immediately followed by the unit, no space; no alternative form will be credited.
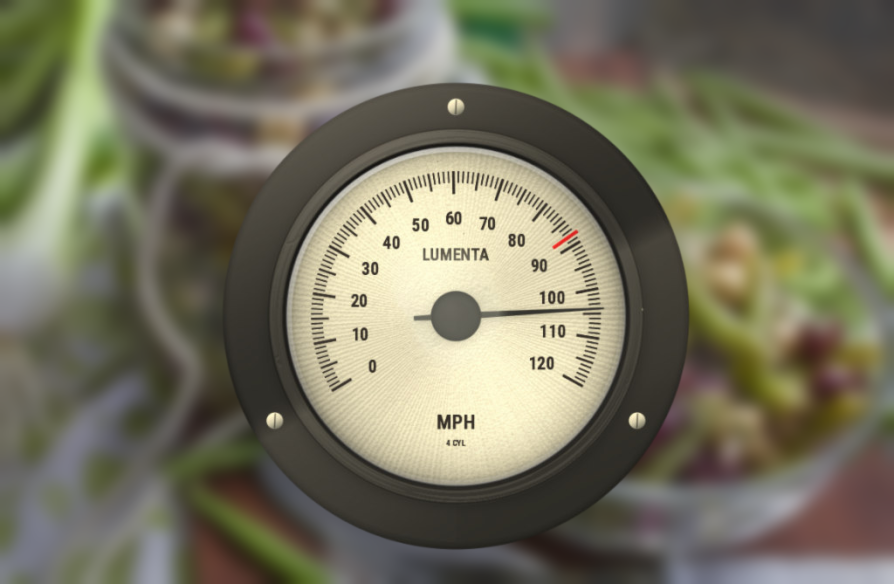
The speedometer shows 104mph
